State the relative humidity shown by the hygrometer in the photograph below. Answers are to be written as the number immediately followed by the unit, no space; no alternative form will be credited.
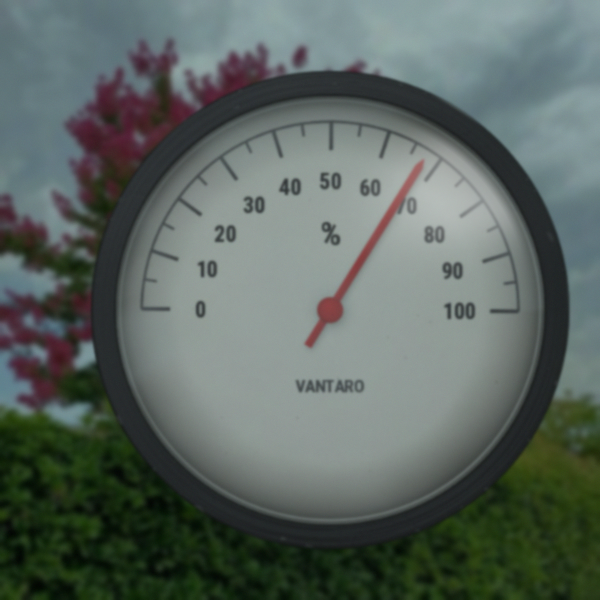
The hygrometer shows 67.5%
